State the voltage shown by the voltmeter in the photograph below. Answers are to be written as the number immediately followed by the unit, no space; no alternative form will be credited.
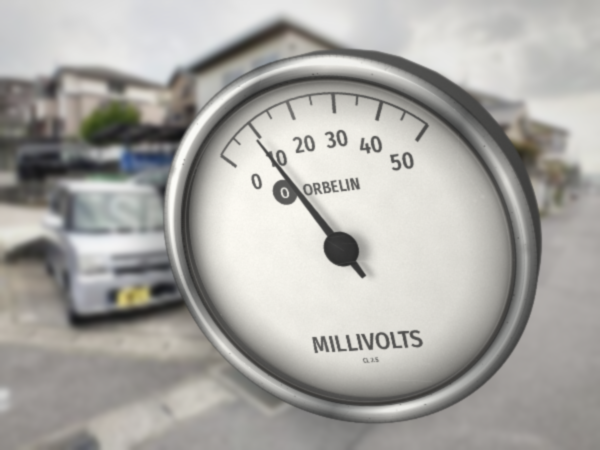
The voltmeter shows 10mV
